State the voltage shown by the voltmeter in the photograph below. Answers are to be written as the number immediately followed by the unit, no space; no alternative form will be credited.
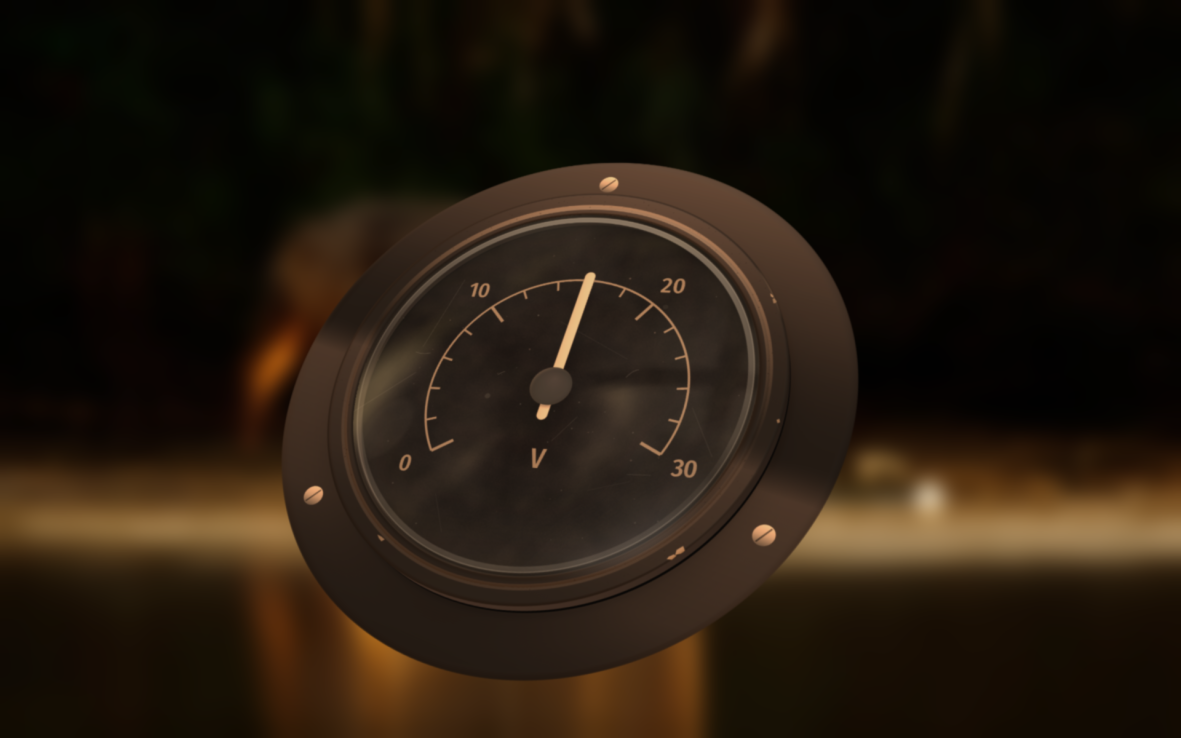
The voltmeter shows 16V
